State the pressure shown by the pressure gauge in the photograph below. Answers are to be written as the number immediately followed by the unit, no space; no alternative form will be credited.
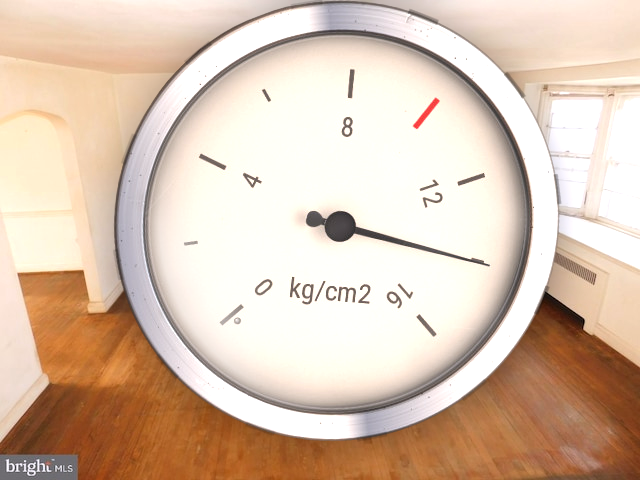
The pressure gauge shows 14kg/cm²
